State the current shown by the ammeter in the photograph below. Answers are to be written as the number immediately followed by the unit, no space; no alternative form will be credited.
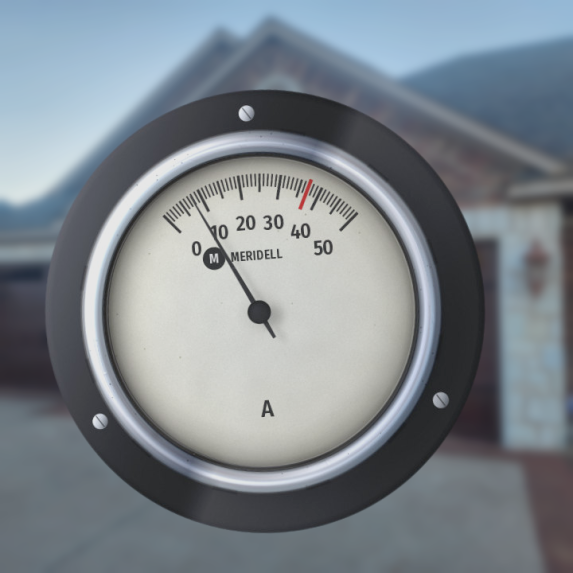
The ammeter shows 8A
